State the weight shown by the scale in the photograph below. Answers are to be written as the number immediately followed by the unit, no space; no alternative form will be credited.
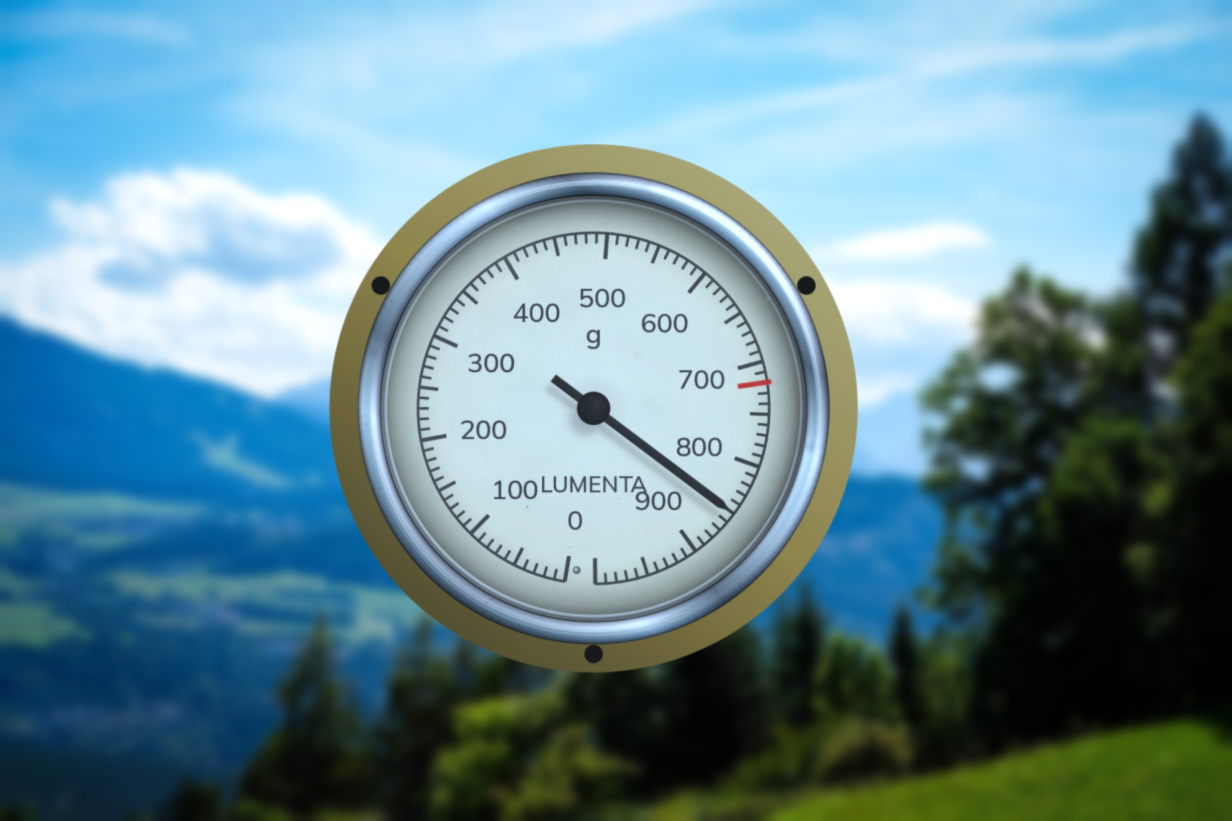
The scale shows 850g
